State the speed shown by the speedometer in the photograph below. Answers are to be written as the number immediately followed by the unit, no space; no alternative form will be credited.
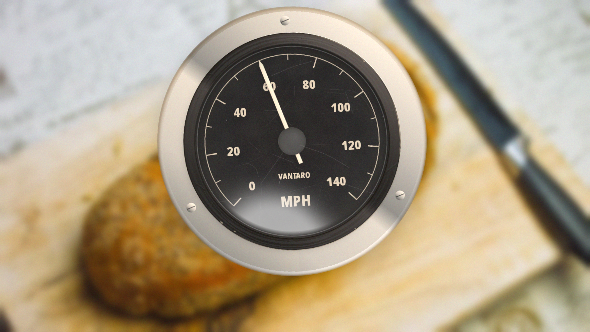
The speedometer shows 60mph
